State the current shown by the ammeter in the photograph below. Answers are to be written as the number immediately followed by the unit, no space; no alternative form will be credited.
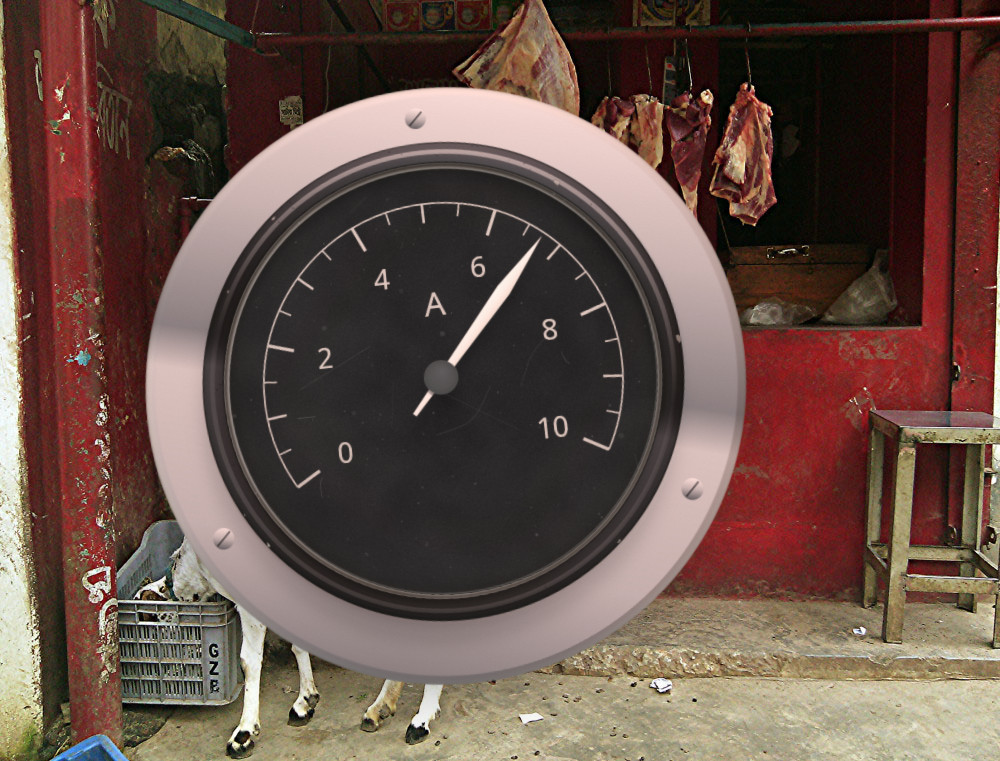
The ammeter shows 6.75A
